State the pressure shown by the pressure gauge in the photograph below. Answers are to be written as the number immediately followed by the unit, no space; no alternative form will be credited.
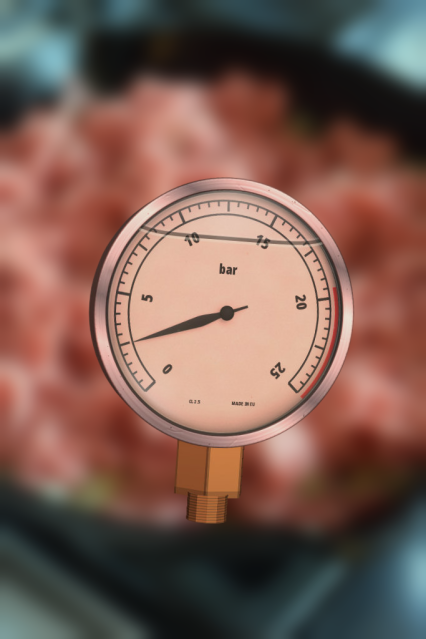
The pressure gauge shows 2.5bar
